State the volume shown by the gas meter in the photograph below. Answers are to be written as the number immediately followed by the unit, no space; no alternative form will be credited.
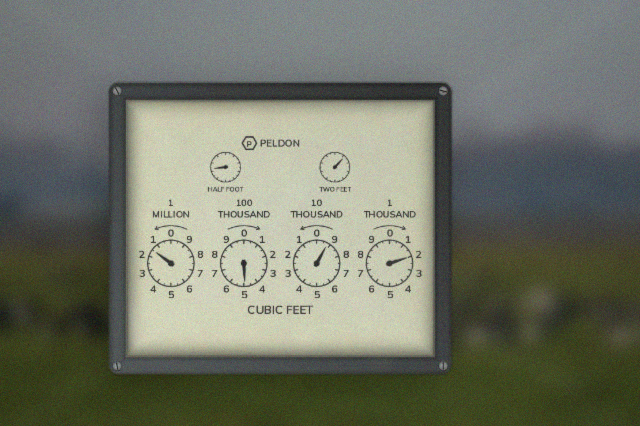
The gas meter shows 149200ft³
